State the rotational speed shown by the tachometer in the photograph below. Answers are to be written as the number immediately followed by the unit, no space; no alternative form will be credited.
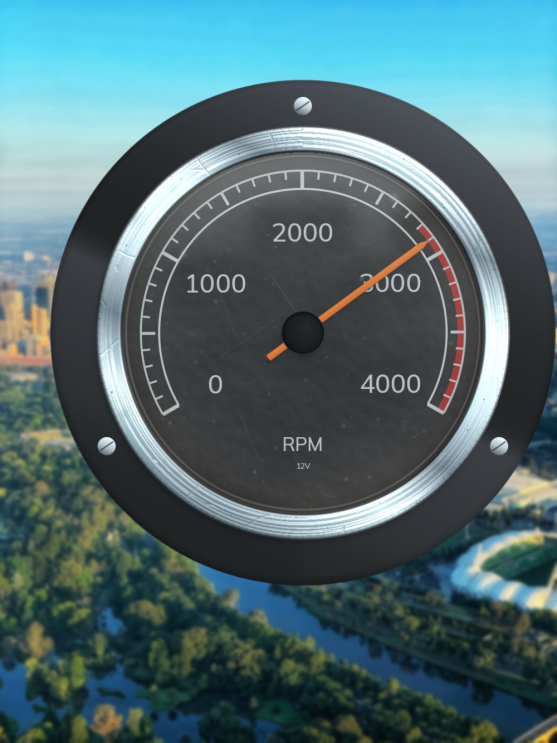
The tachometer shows 2900rpm
